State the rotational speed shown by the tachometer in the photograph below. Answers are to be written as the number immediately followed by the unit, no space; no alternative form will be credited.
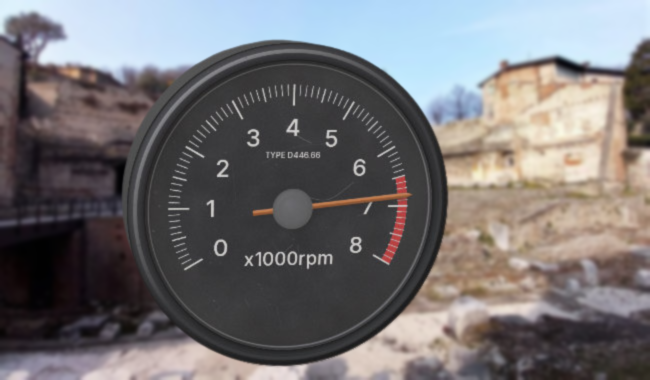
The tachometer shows 6800rpm
